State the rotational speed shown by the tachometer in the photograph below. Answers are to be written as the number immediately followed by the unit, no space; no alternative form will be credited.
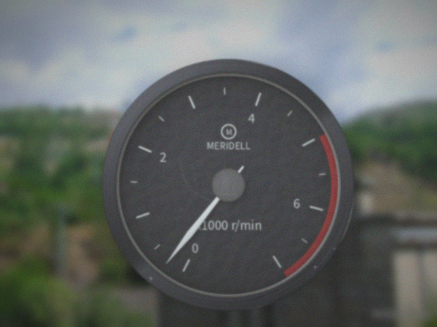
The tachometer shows 250rpm
